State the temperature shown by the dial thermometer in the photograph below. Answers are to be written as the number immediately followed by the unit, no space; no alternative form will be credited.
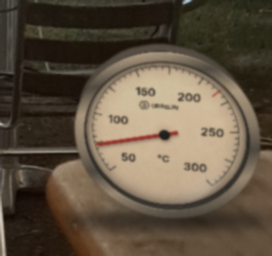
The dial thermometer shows 75°C
